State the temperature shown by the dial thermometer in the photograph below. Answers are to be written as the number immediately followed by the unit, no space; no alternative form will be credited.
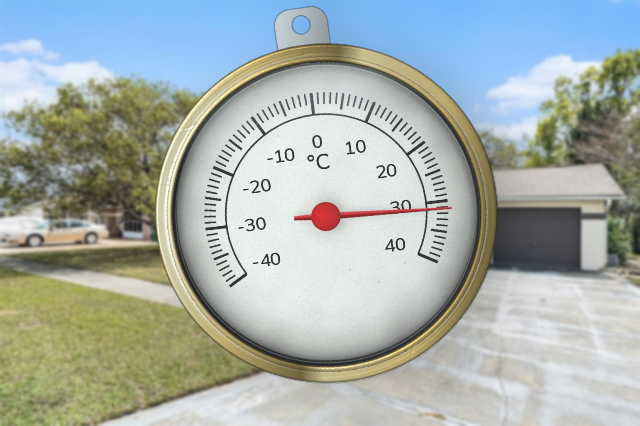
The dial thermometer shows 31°C
